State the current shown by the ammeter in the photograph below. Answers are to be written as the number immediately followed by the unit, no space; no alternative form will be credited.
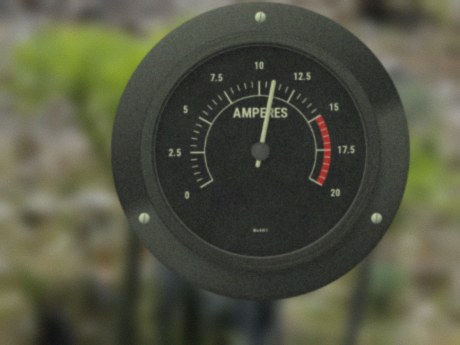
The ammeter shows 11A
